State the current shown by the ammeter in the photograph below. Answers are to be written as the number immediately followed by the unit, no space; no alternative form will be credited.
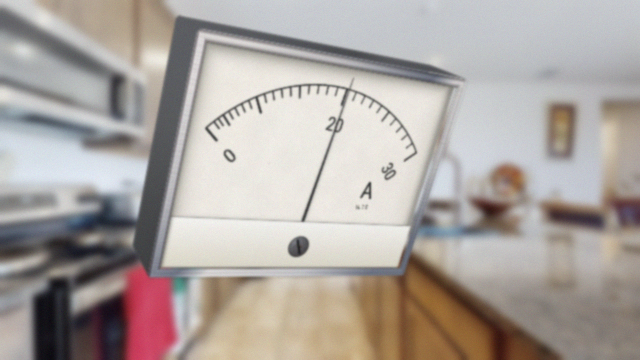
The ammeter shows 20A
